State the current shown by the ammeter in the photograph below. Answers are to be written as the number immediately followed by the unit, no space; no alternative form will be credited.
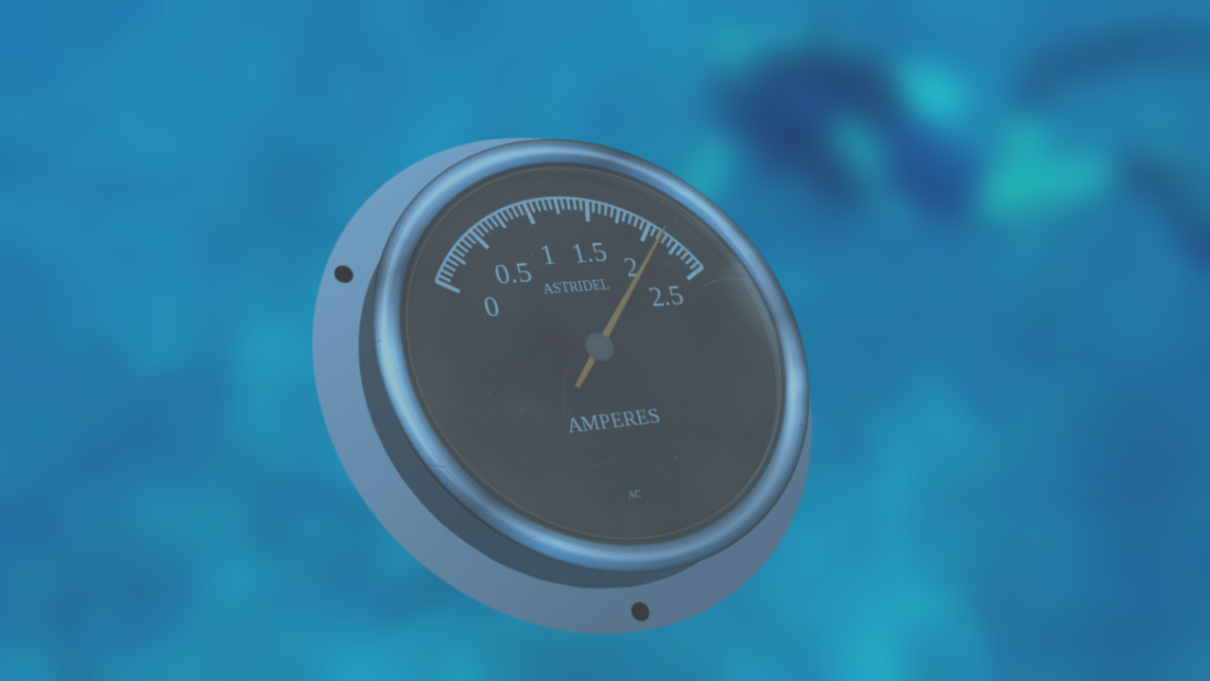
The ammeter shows 2.1A
